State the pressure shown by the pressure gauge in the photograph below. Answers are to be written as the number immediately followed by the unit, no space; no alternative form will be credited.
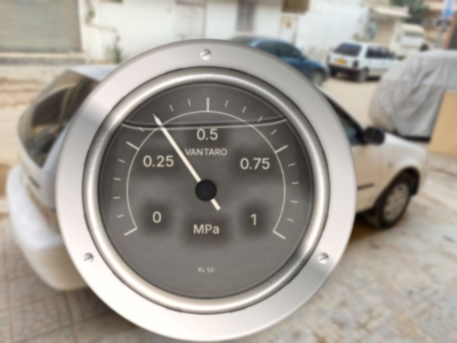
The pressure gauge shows 0.35MPa
